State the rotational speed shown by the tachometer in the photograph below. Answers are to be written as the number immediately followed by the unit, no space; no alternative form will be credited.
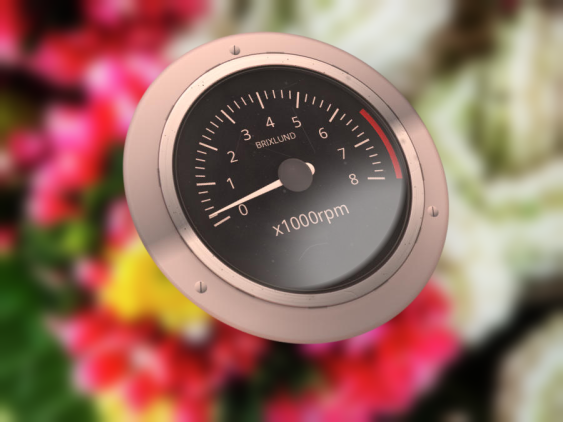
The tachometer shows 200rpm
